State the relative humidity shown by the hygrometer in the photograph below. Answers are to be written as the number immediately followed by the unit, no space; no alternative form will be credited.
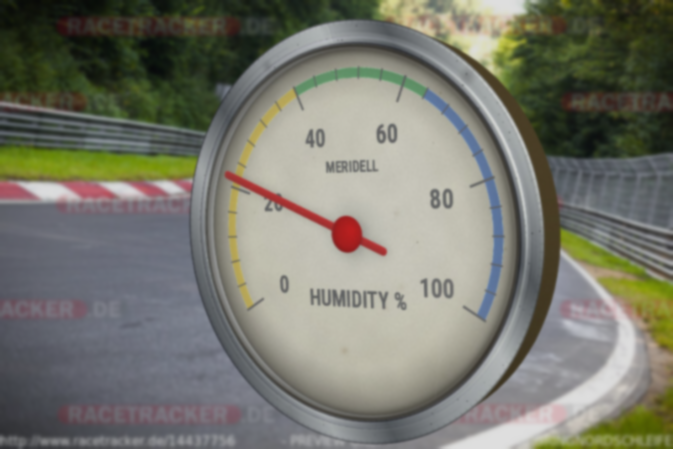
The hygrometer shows 22%
